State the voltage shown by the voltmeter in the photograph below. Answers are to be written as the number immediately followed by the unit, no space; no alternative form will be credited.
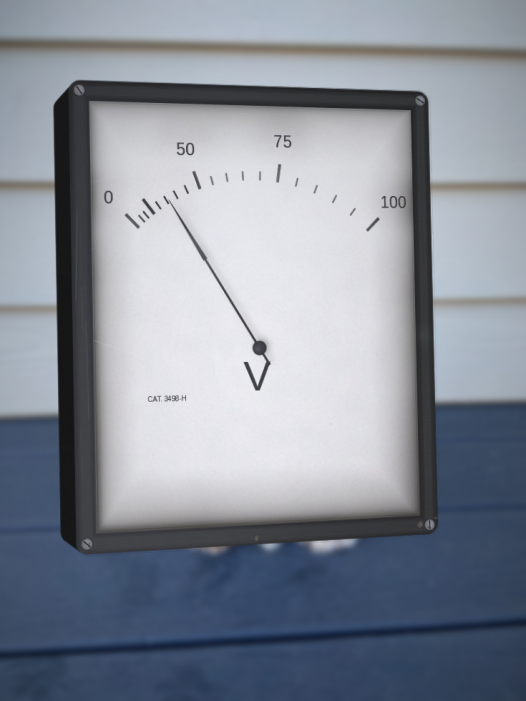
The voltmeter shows 35V
